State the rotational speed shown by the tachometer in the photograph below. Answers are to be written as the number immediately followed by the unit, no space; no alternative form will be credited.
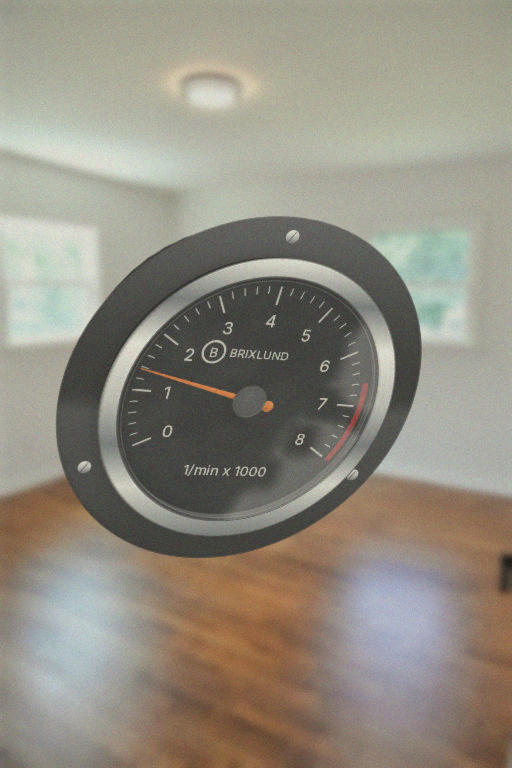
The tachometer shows 1400rpm
